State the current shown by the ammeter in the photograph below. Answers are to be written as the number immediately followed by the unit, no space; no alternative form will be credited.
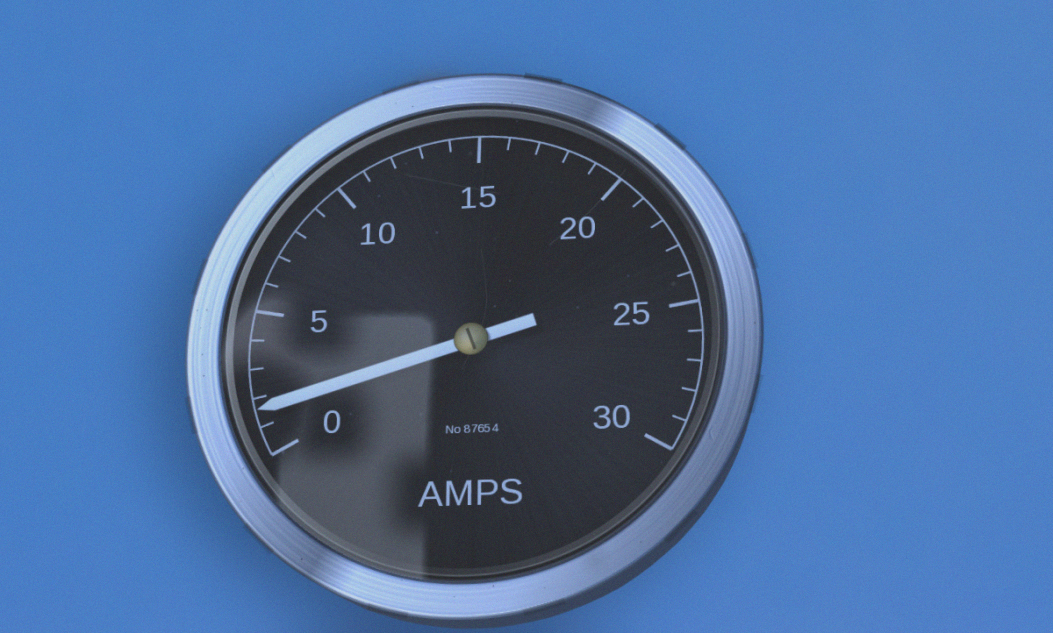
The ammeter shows 1.5A
